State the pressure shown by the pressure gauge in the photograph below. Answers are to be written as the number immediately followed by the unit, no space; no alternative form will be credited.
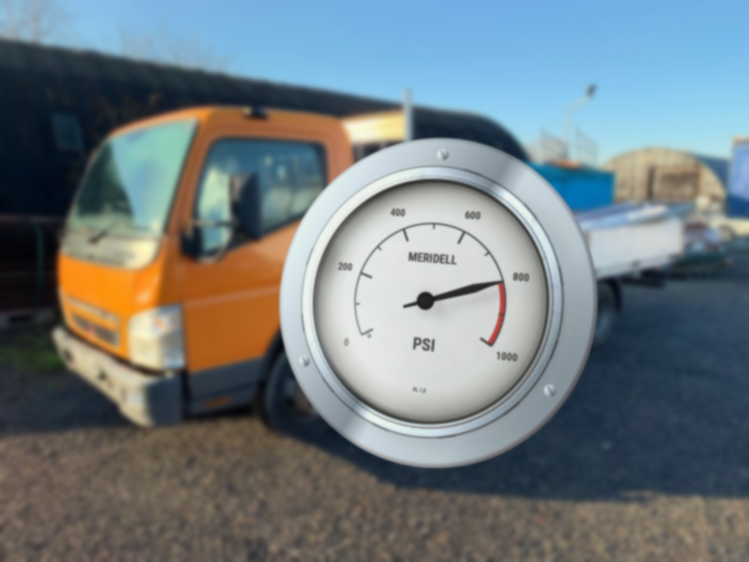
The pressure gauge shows 800psi
